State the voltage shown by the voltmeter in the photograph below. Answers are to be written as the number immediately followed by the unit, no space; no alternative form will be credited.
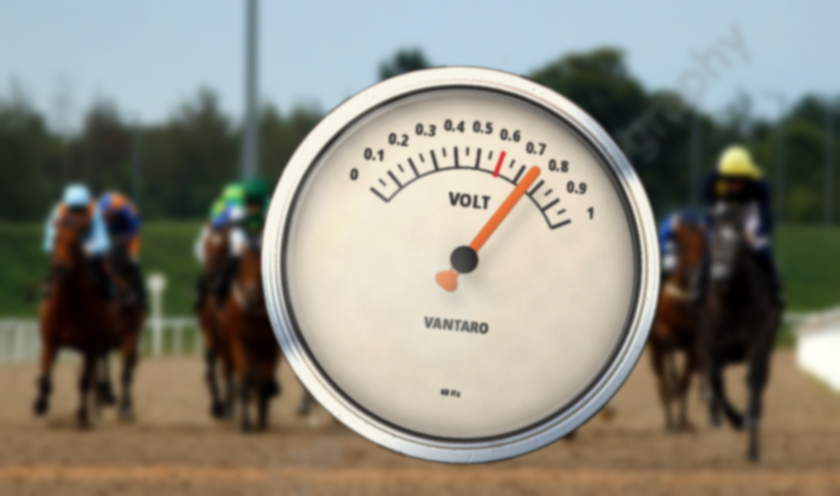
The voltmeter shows 0.75V
